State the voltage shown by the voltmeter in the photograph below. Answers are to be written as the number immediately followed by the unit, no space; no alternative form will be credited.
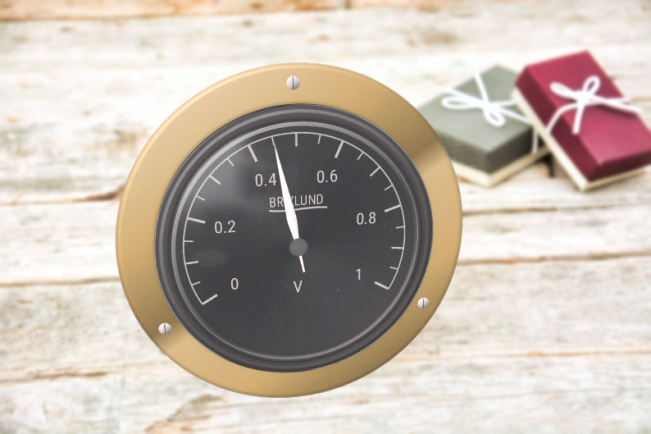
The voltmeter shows 0.45V
